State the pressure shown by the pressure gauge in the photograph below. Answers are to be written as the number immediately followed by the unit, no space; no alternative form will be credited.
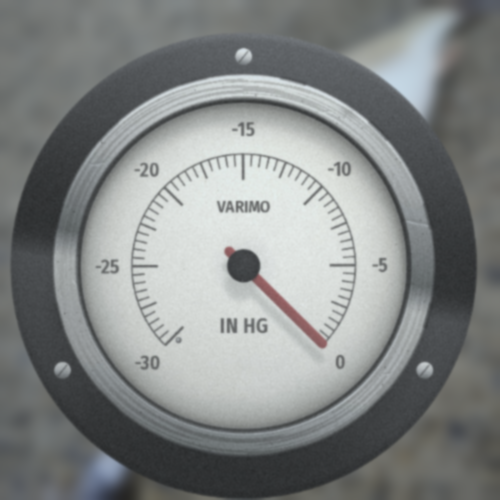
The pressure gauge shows 0inHg
